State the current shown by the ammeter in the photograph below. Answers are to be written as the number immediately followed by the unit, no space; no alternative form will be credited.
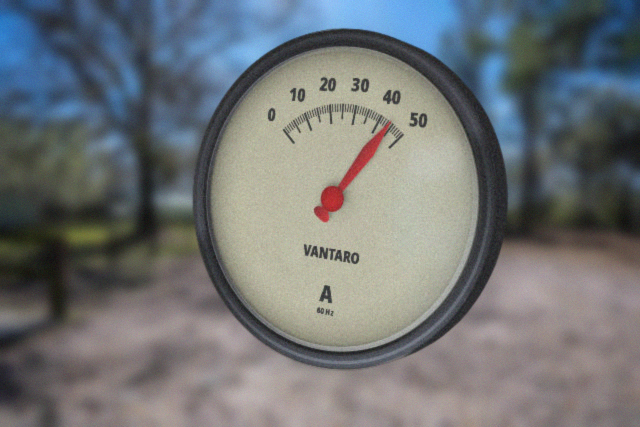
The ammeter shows 45A
